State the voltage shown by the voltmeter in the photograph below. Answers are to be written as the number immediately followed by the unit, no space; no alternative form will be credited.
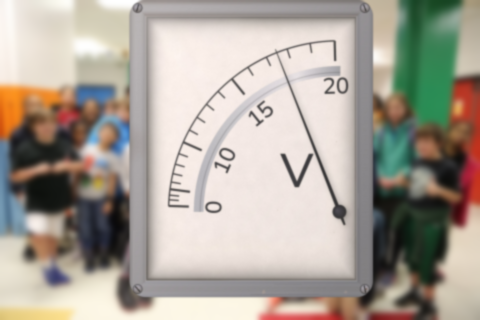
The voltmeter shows 17.5V
